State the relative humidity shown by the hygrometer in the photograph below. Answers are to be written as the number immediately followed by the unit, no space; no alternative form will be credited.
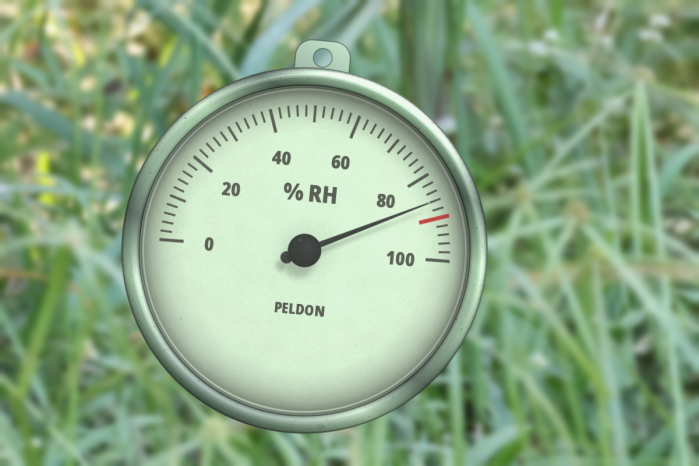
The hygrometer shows 86%
